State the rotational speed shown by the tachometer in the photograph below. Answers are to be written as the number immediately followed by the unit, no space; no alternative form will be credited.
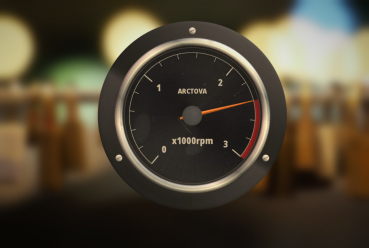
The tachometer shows 2400rpm
